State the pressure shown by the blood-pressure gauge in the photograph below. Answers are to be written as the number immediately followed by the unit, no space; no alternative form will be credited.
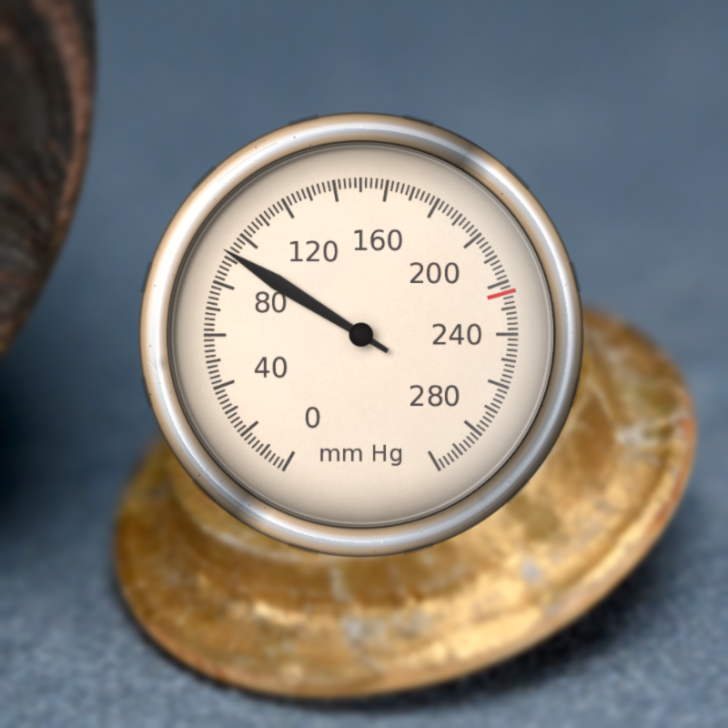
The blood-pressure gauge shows 92mmHg
